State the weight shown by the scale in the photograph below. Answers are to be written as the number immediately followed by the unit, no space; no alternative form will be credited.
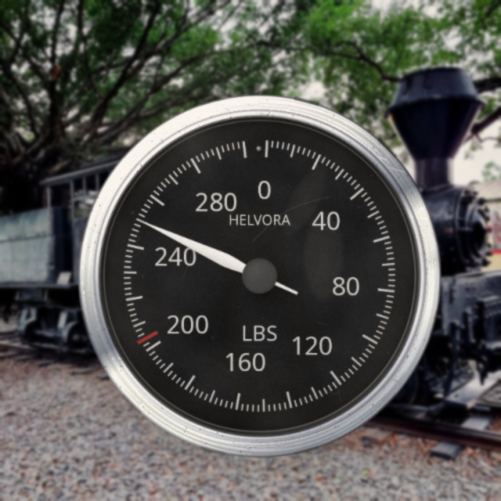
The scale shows 250lb
